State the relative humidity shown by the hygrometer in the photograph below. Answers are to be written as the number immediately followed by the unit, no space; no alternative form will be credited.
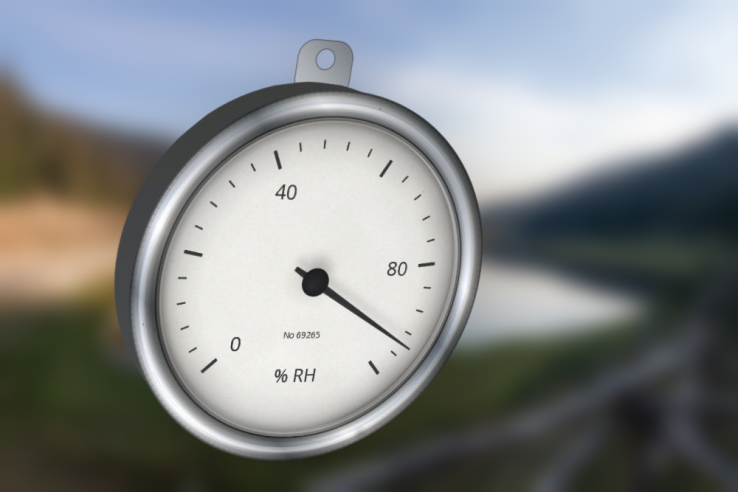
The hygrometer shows 94%
